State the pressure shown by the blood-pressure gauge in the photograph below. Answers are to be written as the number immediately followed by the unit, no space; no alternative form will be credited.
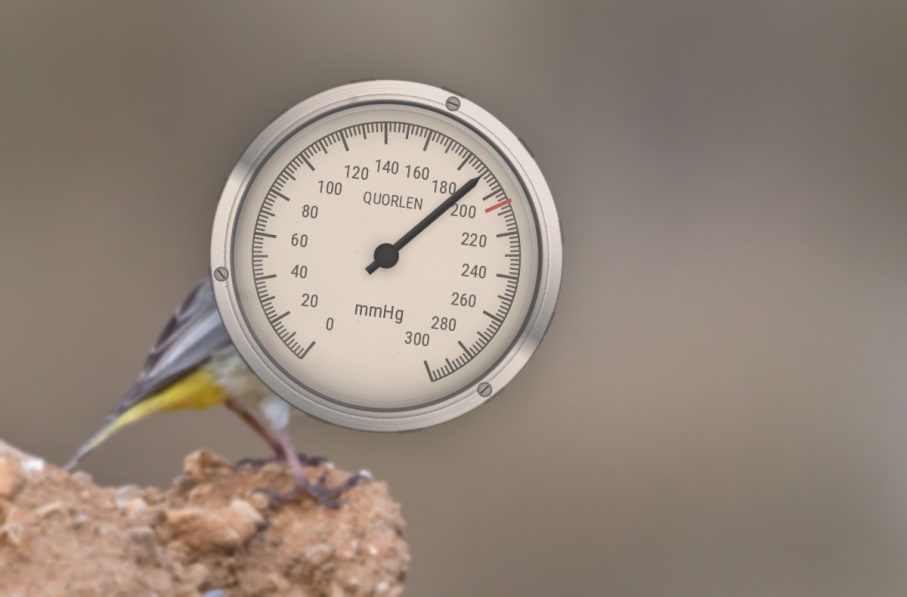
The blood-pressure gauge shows 190mmHg
